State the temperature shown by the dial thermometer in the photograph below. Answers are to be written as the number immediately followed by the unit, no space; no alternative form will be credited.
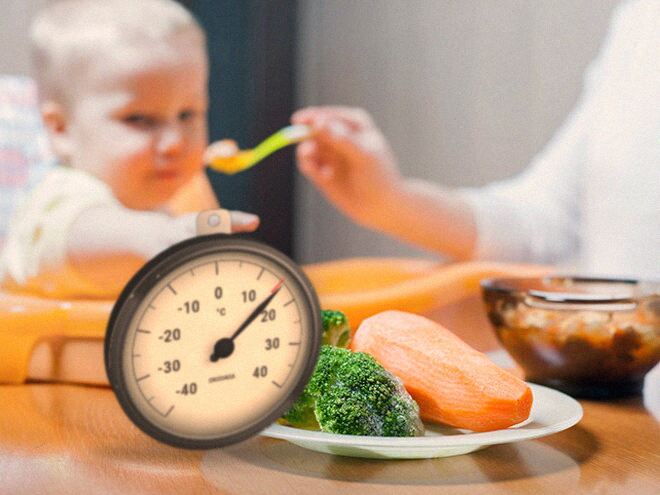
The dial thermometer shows 15°C
